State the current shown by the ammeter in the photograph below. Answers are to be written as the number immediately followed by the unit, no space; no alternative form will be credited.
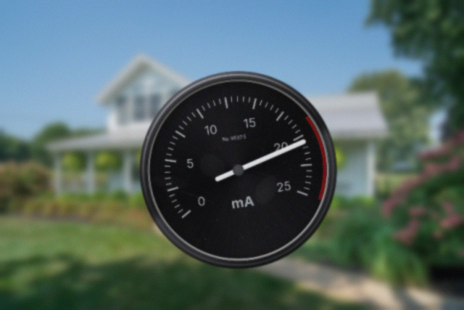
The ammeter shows 20.5mA
